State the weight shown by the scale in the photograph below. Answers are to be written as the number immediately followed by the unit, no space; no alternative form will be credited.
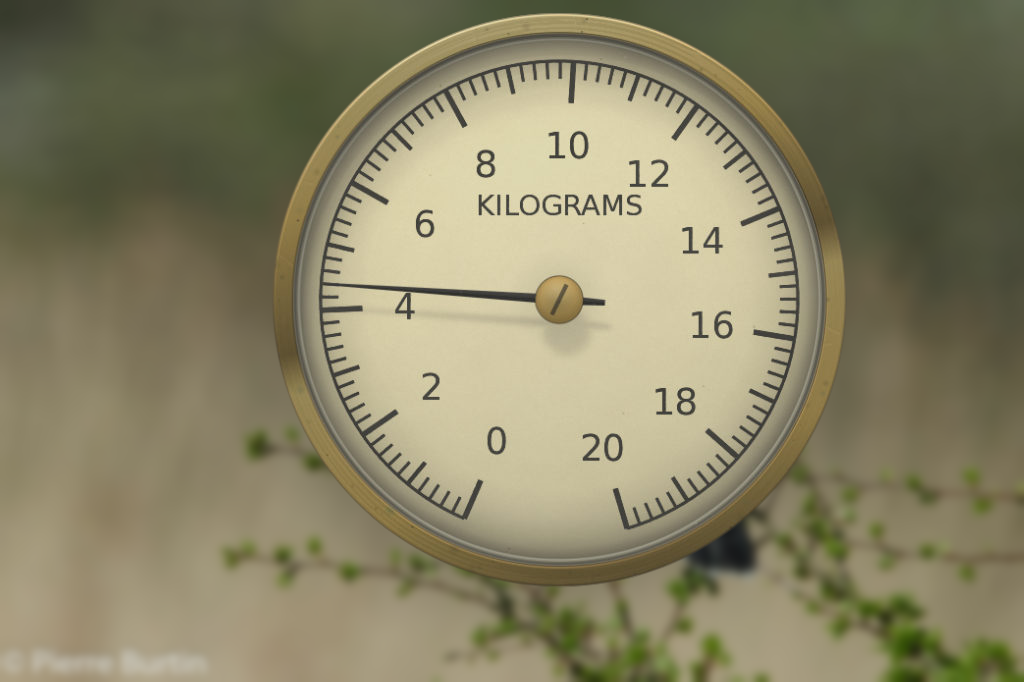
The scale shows 4.4kg
